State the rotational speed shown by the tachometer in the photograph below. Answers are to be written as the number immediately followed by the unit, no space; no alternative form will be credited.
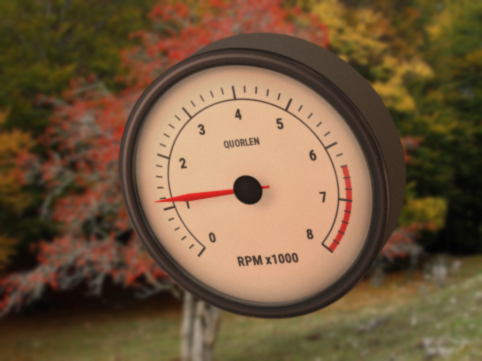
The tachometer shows 1200rpm
